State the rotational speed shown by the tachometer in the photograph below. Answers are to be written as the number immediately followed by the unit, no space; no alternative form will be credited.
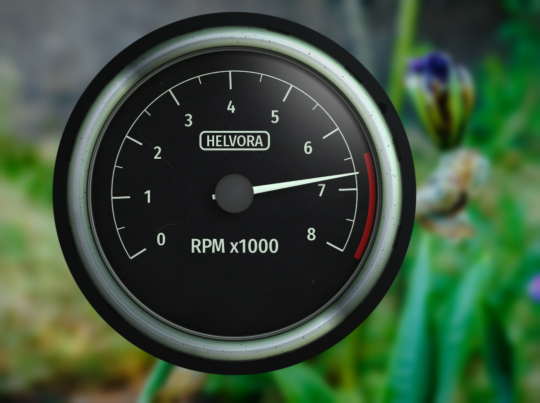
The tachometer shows 6750rpm
